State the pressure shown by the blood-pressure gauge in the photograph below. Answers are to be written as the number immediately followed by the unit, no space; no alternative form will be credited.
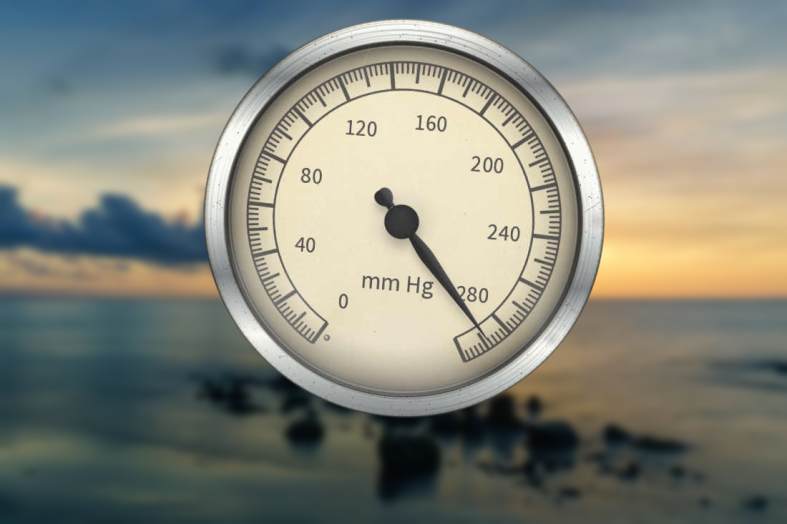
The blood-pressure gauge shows 288mmHg
